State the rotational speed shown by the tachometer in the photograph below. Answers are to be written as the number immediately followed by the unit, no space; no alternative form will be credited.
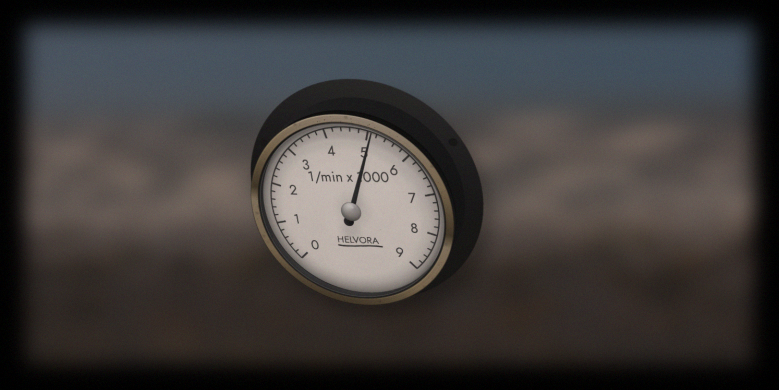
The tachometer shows 5100rpm
